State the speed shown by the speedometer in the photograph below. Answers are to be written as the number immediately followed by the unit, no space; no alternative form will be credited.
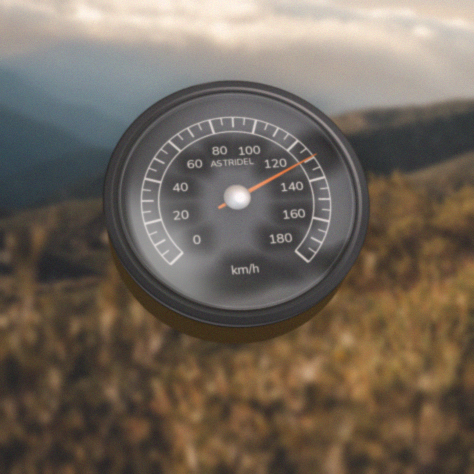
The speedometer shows 130km/h
